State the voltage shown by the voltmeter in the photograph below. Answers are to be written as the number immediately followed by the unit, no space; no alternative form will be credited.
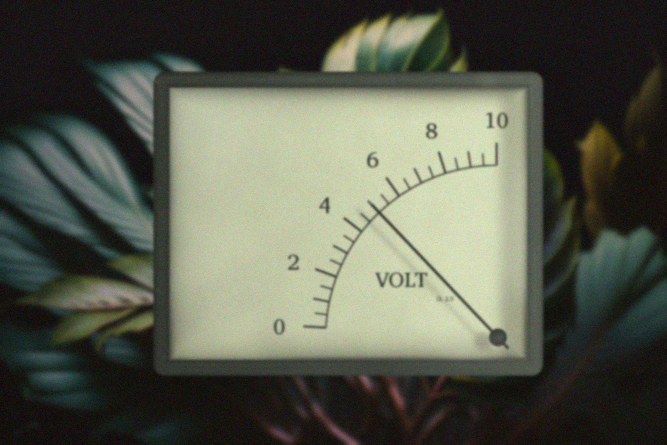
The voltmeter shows 5V
